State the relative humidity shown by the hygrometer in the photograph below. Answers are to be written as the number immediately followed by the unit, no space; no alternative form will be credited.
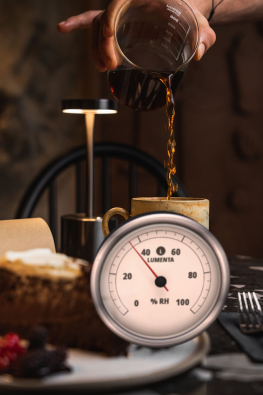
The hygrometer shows 36%
